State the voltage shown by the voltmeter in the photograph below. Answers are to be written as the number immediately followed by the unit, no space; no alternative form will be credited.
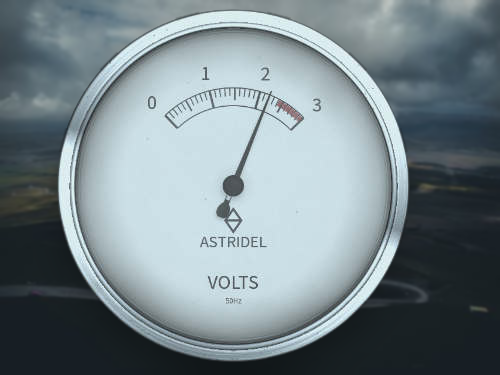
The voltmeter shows 2.2V
